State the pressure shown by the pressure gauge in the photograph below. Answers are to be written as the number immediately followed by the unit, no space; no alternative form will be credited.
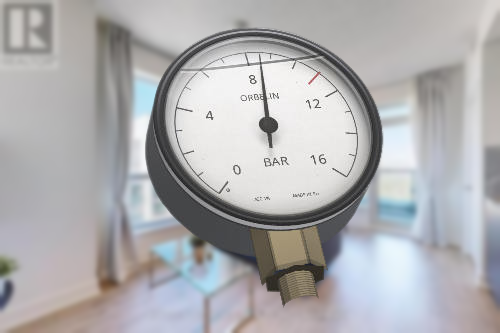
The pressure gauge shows 8.5bar
